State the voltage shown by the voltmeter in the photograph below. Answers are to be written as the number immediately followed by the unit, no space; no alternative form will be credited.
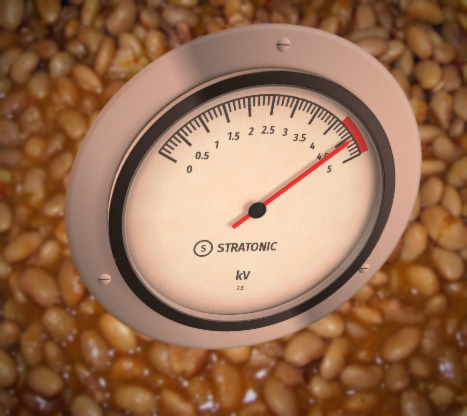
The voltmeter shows 4.5kV
